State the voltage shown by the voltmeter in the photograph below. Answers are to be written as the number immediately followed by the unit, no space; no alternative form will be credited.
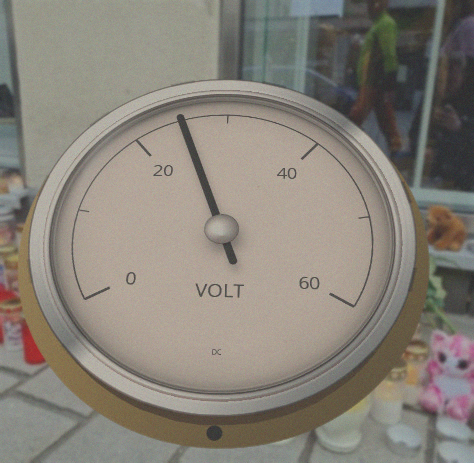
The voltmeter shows 25V
